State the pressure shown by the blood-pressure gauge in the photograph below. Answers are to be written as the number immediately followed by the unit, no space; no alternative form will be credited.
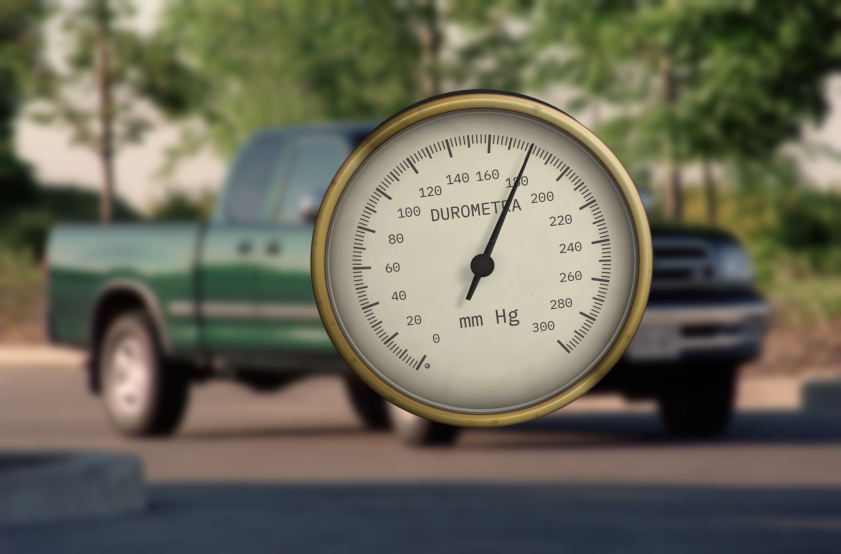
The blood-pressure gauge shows 180mmHg
